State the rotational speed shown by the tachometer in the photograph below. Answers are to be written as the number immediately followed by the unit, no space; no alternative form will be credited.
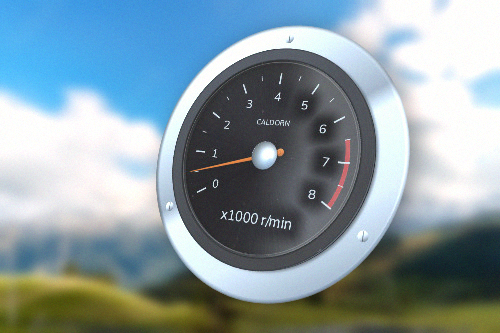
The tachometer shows 500rpm
